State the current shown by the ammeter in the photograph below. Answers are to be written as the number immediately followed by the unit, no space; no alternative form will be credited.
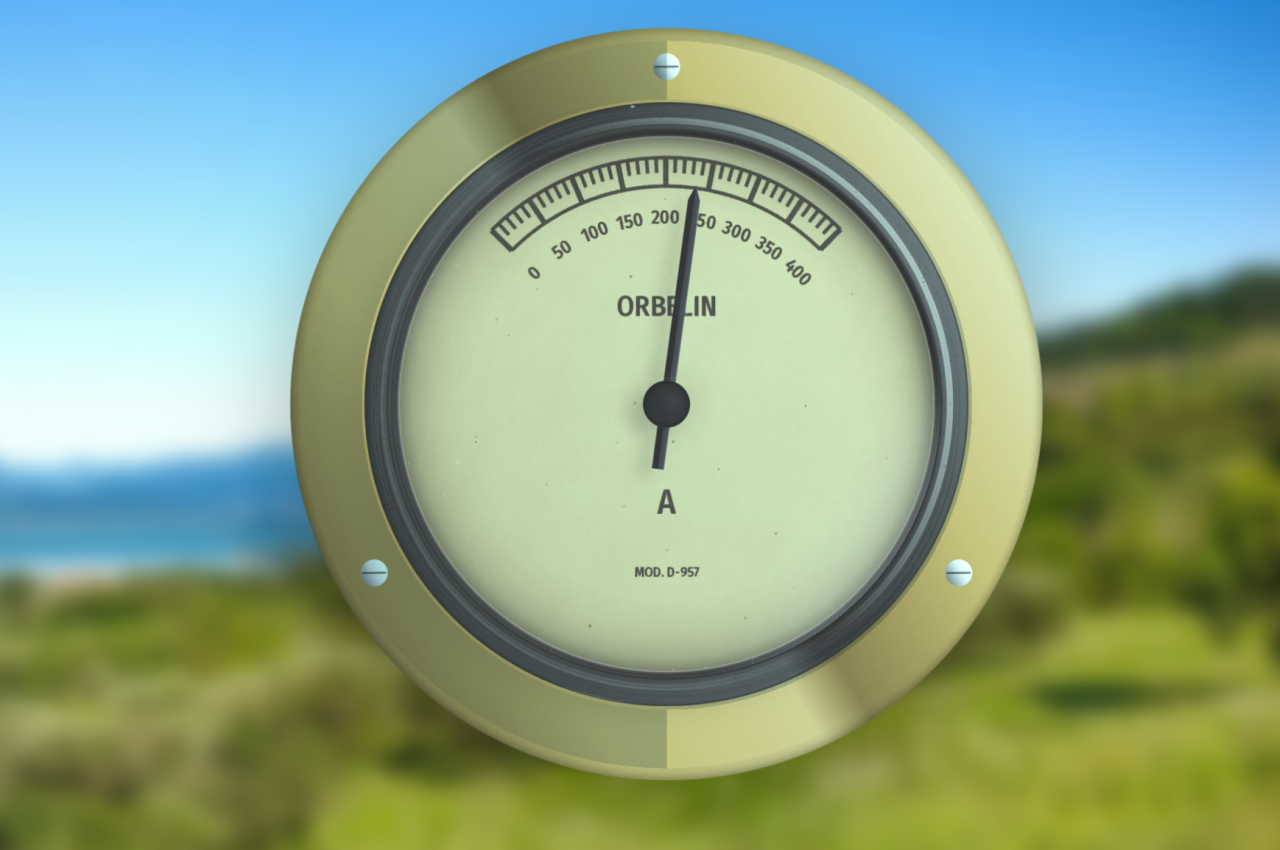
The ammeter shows 235A
